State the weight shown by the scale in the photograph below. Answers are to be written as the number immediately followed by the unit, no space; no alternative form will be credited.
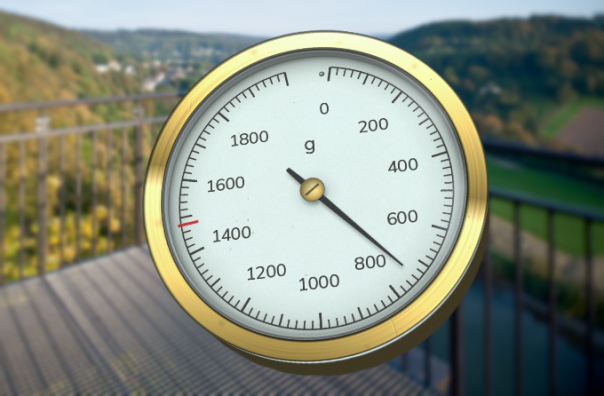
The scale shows 740g
